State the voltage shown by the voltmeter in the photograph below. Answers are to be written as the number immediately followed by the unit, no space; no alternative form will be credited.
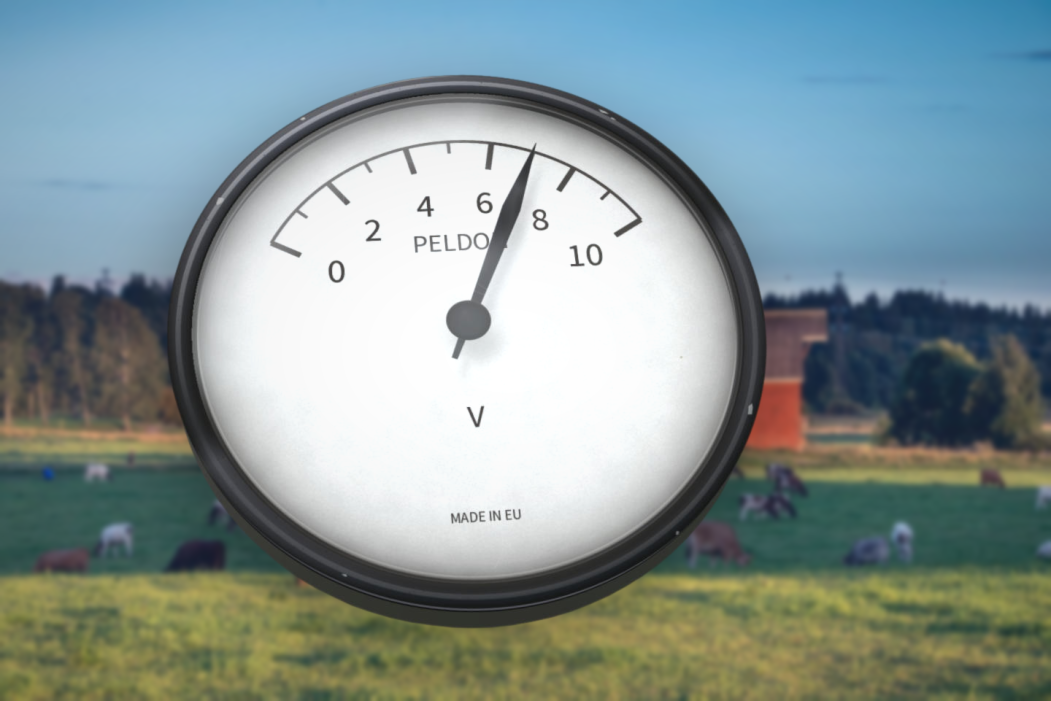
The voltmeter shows 7V
